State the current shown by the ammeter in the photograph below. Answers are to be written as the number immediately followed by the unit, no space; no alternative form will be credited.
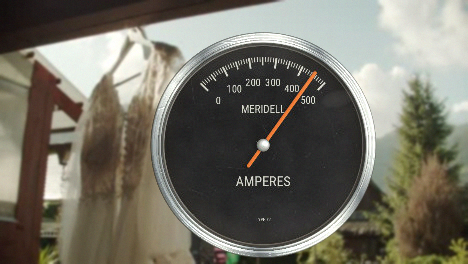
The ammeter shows 450A
